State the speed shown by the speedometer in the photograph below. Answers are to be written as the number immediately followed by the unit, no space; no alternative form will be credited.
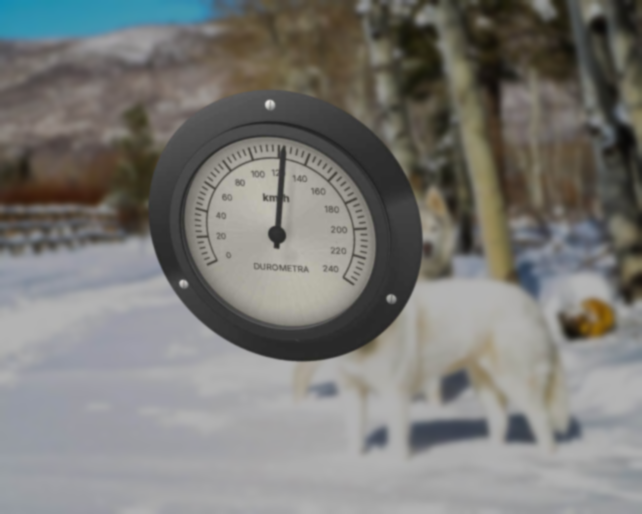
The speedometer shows 124km/h
